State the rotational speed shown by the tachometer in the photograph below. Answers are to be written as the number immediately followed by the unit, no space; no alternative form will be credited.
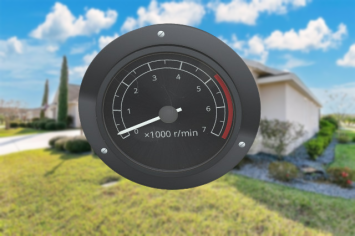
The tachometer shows 250rpm
